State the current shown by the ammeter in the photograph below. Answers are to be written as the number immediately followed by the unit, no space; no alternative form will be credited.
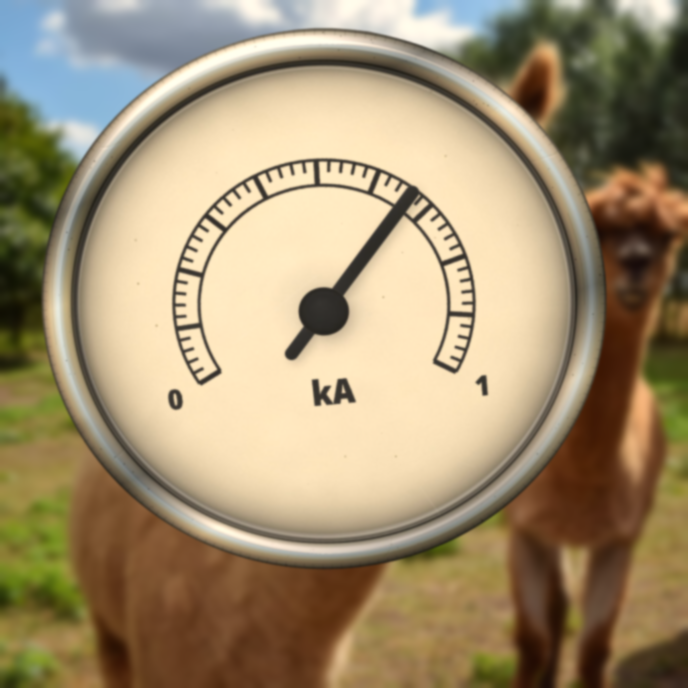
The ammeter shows 0.66kA
